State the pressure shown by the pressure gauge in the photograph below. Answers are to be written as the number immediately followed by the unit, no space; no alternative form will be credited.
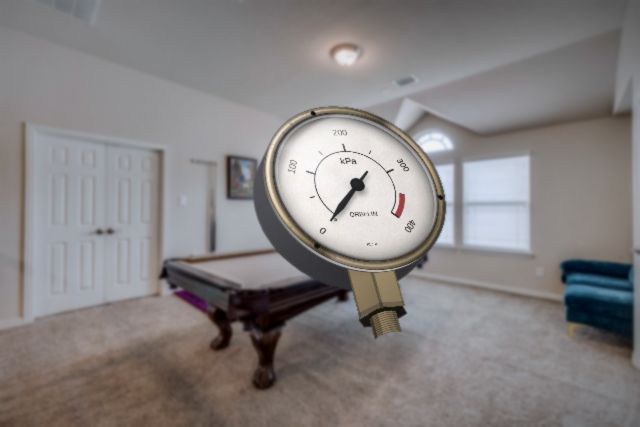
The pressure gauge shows 0kPa
